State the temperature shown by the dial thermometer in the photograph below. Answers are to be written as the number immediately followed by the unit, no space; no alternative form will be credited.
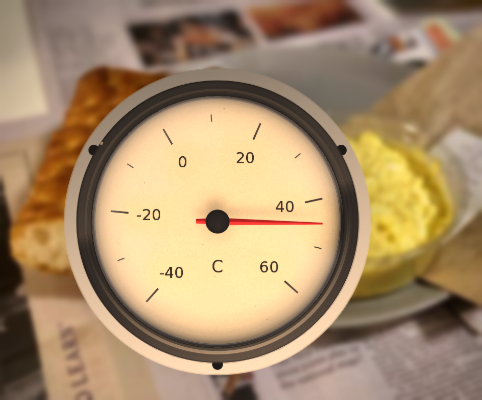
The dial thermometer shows 45°C
